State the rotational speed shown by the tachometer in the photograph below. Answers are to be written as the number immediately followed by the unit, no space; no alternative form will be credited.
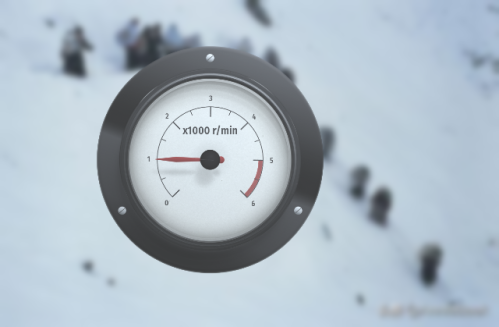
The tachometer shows 1000rpm
